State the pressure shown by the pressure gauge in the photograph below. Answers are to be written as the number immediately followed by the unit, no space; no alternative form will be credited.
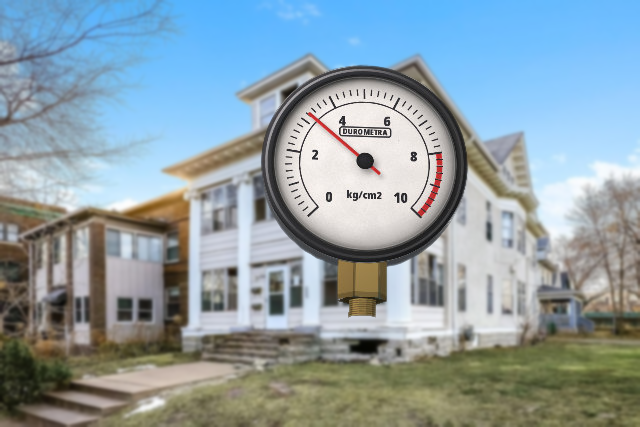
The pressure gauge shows 3.2kg/cm²
